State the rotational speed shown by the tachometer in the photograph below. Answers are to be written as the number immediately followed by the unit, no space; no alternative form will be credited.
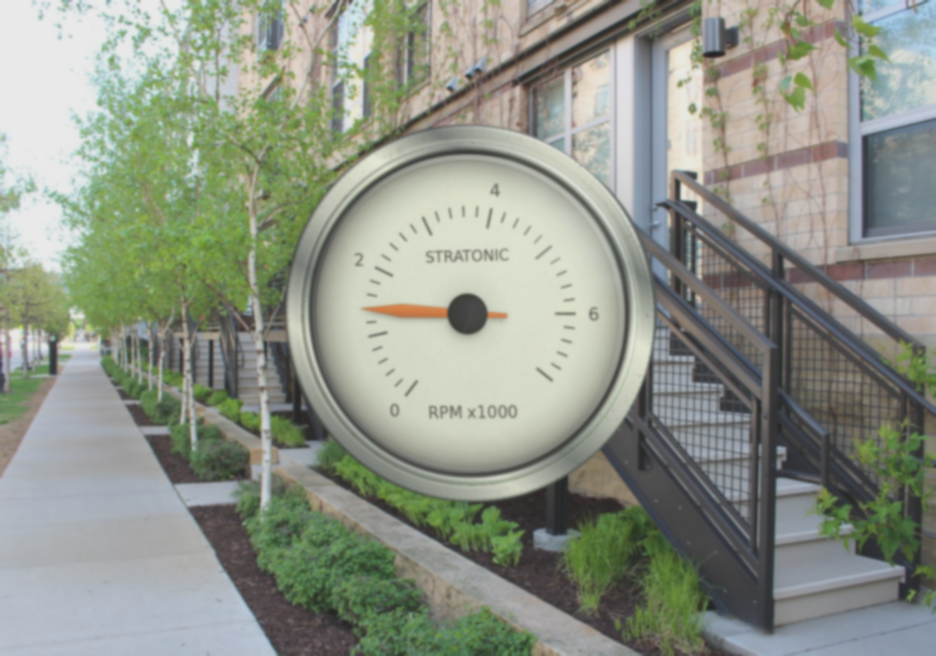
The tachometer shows 1400rpm
